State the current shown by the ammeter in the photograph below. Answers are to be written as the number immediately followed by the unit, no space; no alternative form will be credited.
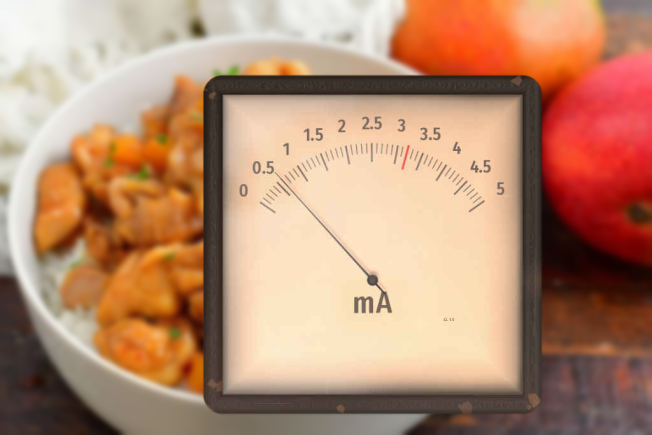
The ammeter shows 0.6mA
